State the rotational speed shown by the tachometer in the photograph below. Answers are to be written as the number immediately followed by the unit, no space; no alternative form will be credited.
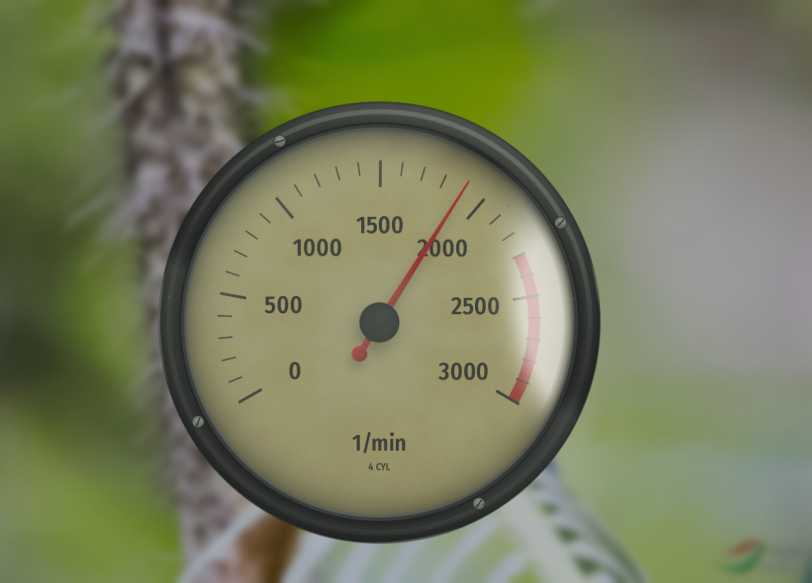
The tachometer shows 1900rpm
